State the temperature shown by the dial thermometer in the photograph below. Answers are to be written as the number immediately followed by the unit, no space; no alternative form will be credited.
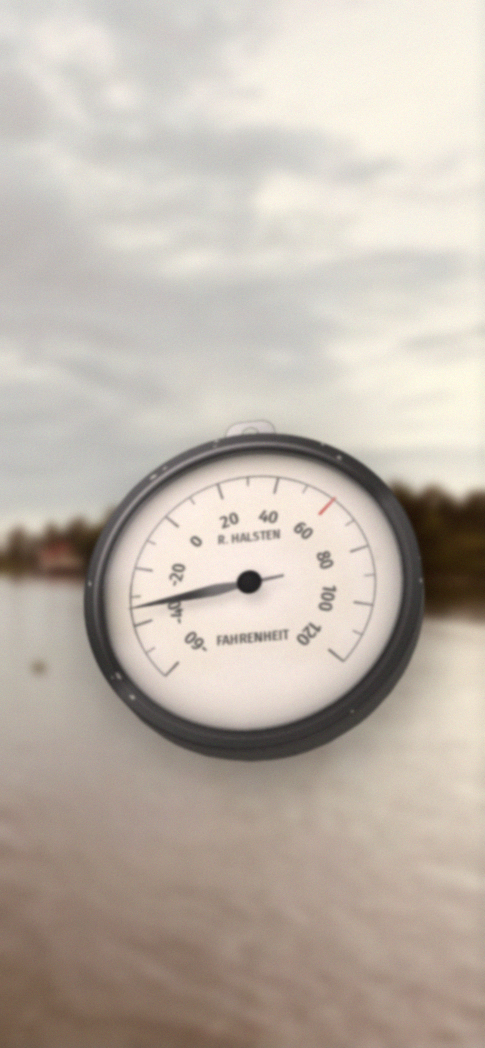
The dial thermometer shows -35°F
